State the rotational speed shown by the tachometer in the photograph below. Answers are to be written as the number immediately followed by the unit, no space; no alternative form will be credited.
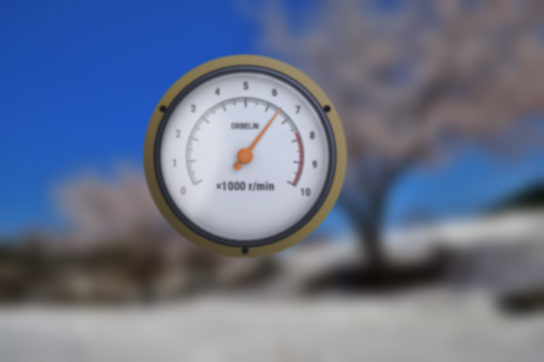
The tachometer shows 6500rpm
